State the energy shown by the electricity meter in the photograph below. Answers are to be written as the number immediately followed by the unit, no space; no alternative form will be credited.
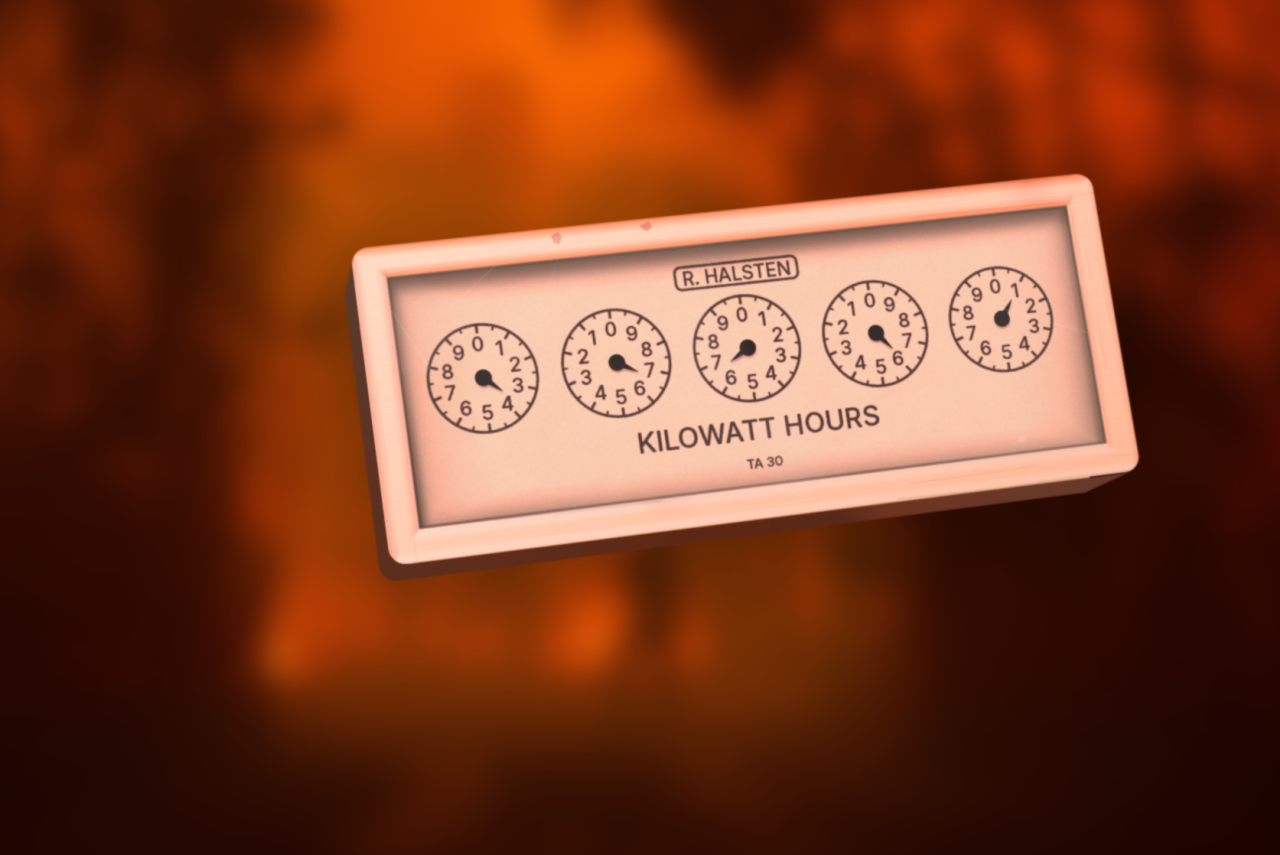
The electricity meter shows 36661kWh
